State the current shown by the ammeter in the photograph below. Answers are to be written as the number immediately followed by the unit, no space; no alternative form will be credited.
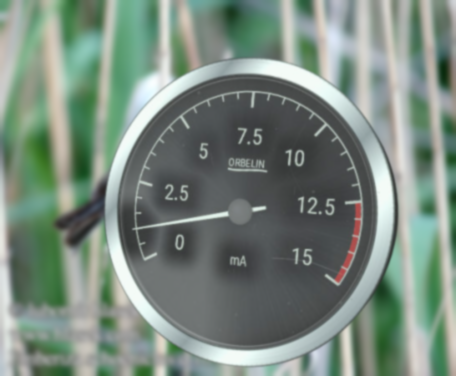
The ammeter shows 1mA
